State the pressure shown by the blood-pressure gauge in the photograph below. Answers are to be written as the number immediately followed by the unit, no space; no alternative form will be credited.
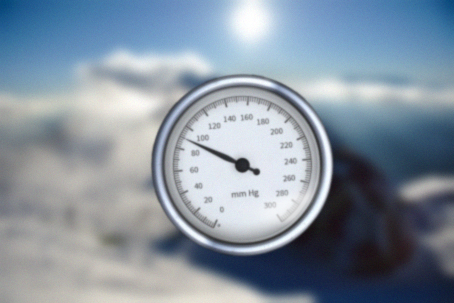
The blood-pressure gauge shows 90mmHg
